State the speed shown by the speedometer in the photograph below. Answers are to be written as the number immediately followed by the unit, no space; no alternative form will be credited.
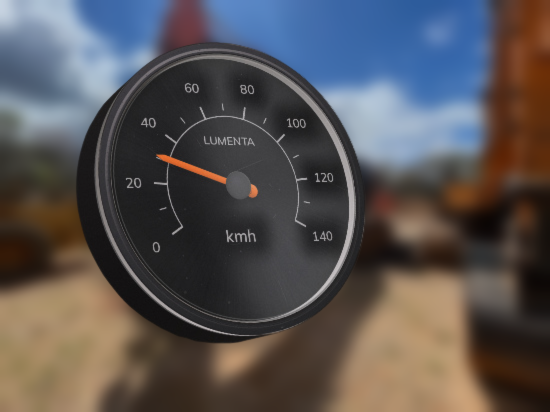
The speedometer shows 30km/h
